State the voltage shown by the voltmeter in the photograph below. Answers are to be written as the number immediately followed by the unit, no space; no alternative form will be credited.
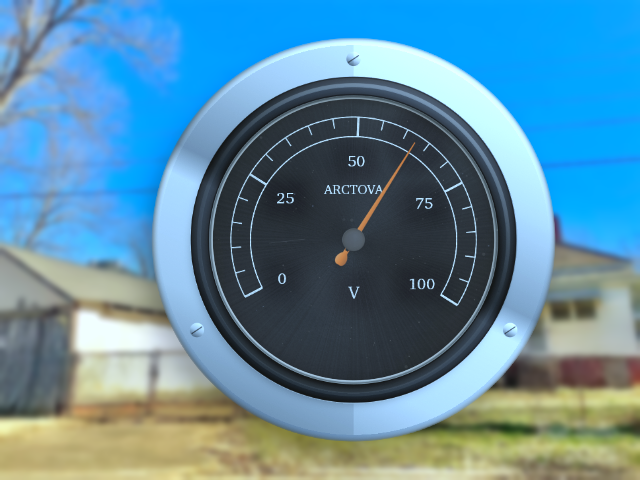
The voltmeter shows 62.5V
